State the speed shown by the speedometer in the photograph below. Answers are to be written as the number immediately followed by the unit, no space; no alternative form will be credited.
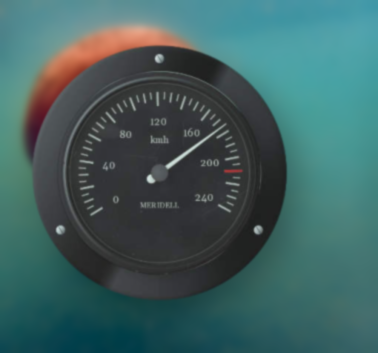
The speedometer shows 175km/h
